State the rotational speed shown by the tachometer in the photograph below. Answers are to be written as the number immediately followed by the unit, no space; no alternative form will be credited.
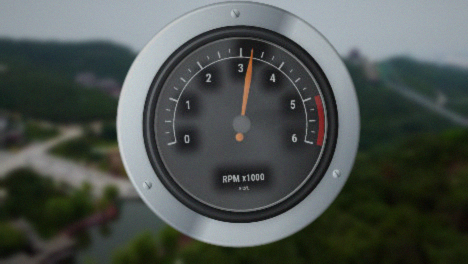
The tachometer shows 3250rpm
